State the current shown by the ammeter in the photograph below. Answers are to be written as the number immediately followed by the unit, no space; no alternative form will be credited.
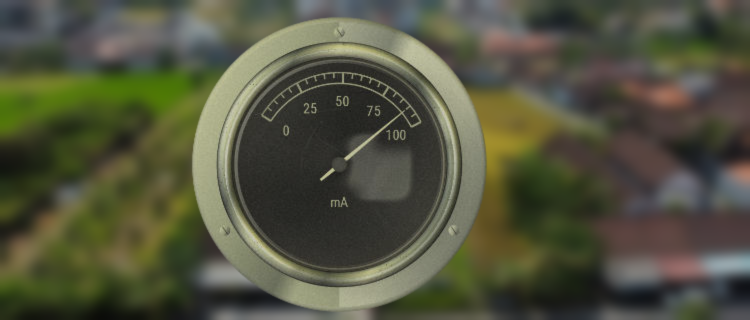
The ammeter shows 90mA
